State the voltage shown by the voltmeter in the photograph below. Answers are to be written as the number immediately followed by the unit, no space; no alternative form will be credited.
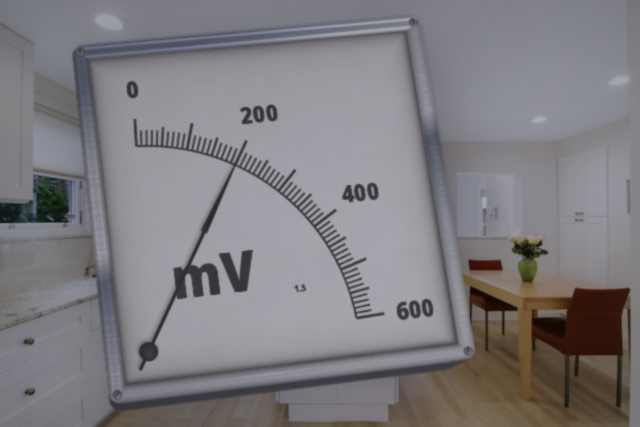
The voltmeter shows 200mV
